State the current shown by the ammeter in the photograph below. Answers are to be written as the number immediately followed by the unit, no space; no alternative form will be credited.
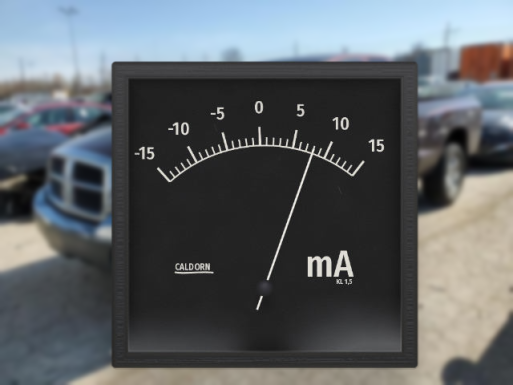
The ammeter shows 8mA
